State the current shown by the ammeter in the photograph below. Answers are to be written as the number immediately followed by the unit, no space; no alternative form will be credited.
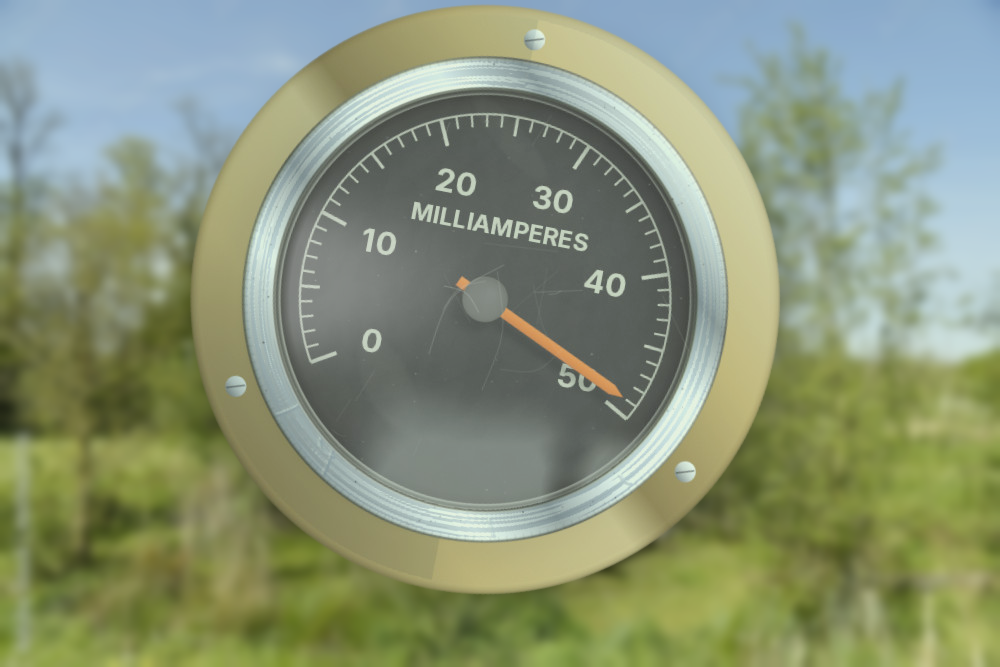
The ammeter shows 49mA
